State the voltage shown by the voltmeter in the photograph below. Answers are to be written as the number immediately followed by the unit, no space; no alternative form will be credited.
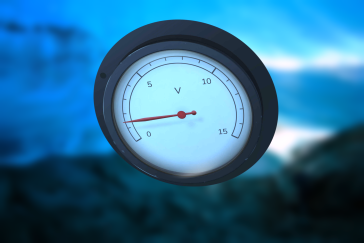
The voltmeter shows 1.5V
